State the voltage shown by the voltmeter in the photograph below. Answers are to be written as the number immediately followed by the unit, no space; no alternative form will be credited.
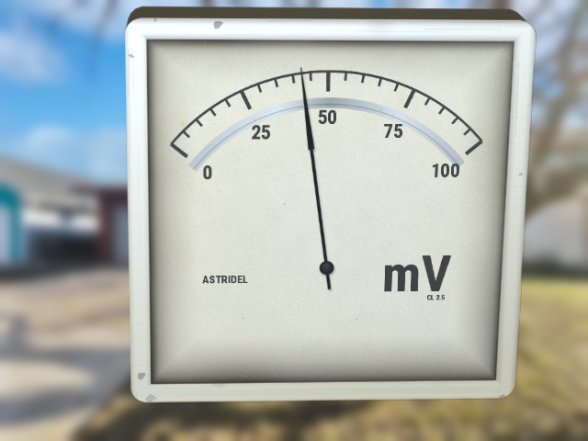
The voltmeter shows 42.5mV
